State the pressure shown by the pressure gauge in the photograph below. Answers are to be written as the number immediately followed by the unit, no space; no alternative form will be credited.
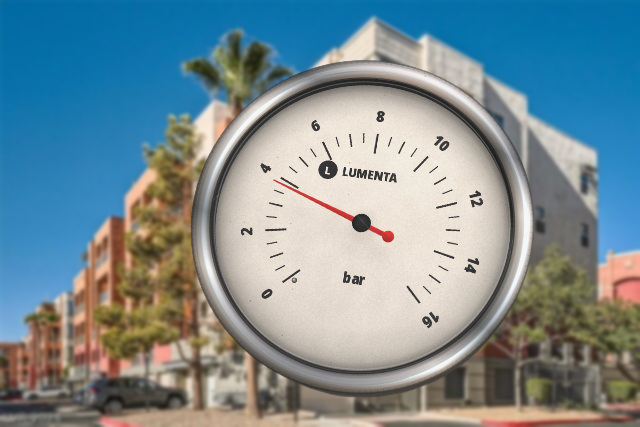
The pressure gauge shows 3.75bar
